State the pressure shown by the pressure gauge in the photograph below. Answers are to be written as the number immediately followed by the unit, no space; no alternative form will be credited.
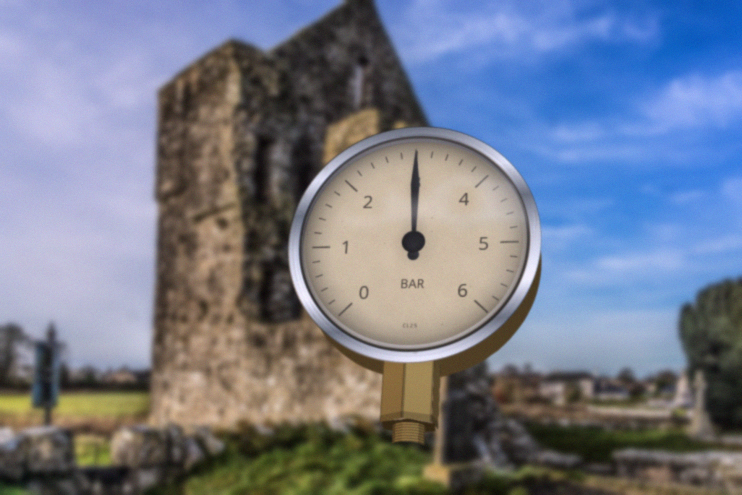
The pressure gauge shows 3bar
